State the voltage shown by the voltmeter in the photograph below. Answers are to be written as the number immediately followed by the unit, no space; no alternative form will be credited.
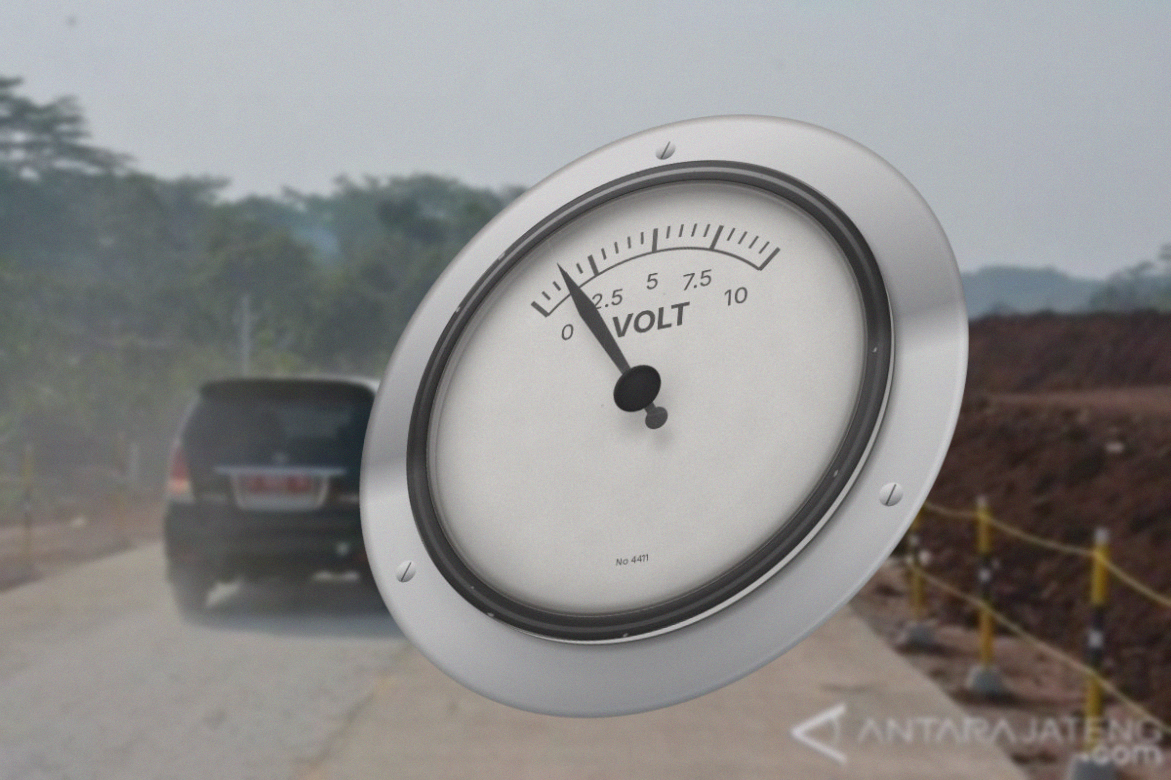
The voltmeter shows 1.5V
